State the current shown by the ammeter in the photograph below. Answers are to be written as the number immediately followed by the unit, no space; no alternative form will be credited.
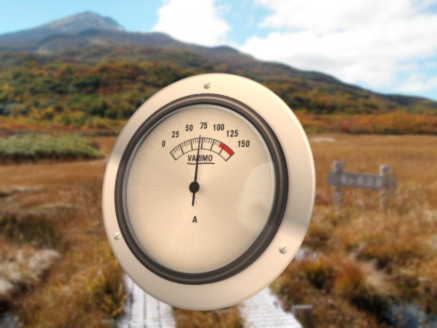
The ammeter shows 75A
